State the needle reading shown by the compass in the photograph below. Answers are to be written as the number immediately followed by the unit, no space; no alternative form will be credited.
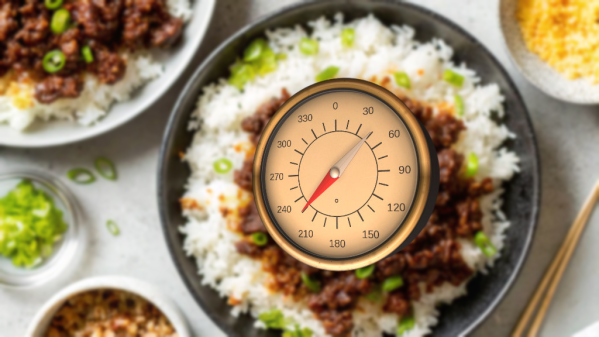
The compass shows 225°
